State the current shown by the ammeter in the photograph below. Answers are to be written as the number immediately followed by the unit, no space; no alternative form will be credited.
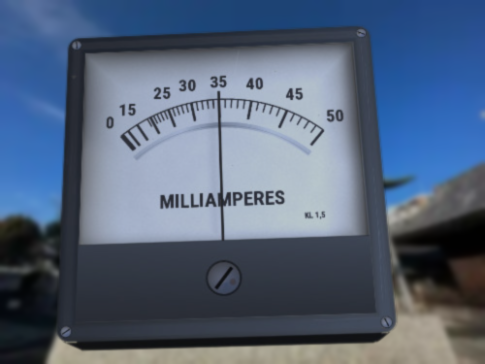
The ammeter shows 35mA
